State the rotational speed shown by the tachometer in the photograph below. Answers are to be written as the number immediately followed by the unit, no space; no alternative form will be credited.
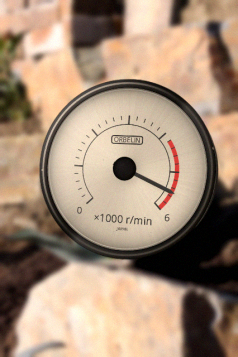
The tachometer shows 5500rpm
